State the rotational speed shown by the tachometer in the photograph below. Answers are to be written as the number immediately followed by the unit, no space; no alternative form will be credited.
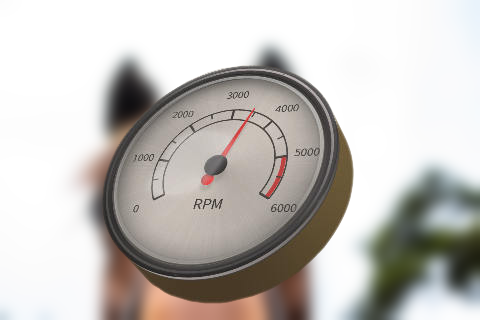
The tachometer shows 3500rpm
